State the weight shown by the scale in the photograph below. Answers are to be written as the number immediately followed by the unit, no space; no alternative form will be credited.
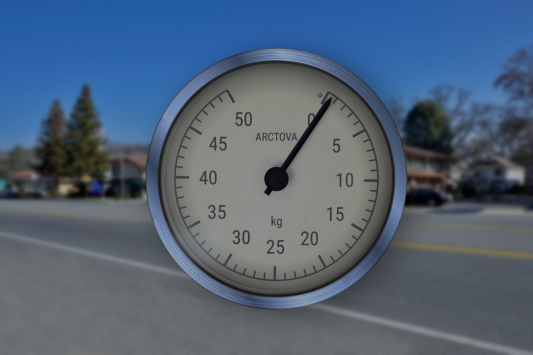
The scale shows 0.5kg
